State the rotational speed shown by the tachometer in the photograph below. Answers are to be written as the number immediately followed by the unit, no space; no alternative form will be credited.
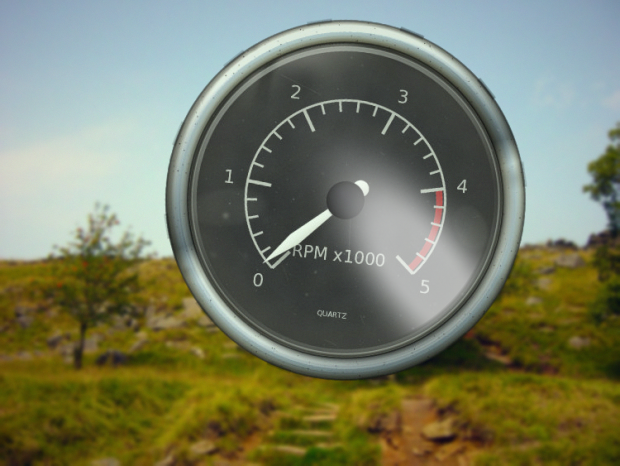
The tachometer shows 100rpm
